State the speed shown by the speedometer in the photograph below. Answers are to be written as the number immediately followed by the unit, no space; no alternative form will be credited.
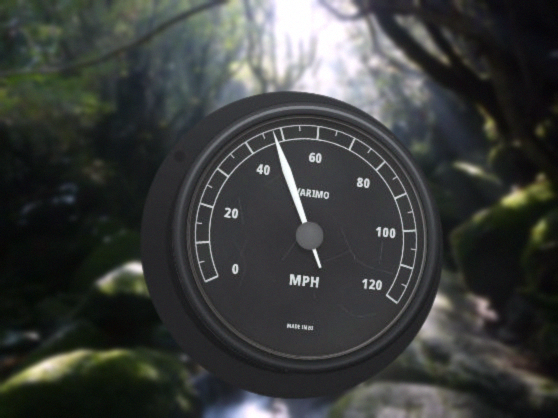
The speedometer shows 47.5mph
